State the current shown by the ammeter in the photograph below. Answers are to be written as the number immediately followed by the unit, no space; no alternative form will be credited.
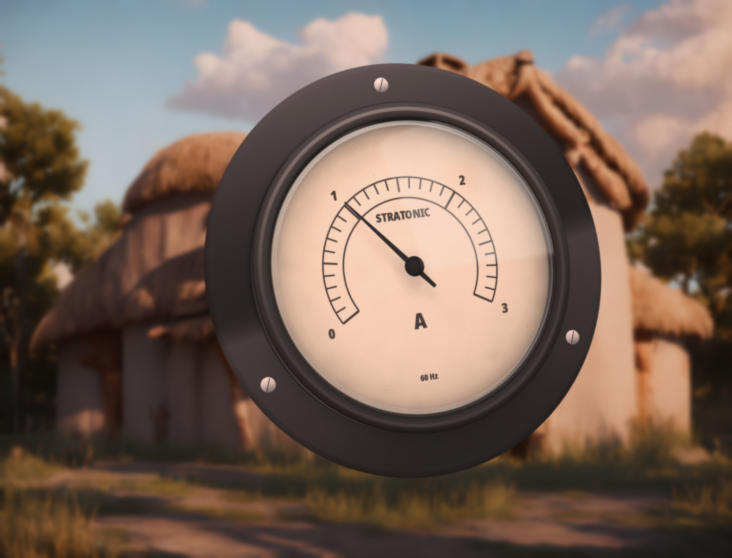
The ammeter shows 1A
